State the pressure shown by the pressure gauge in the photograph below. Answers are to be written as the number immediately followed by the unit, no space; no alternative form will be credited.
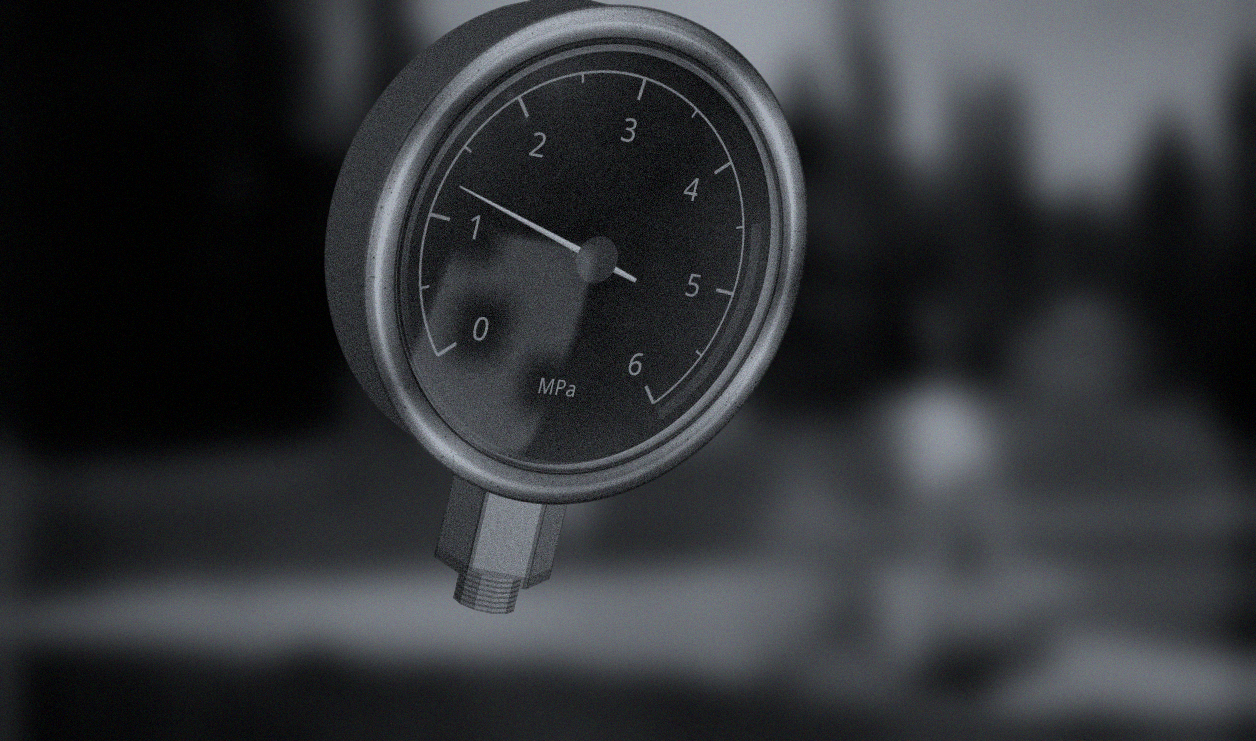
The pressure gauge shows 1.25MPa
